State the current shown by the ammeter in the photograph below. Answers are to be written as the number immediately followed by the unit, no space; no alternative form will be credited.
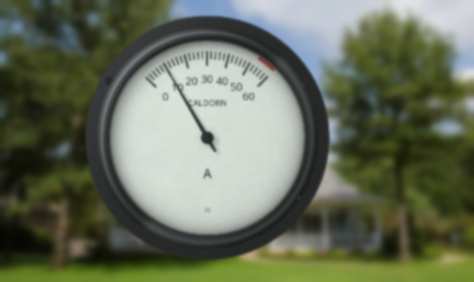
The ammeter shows 10A
